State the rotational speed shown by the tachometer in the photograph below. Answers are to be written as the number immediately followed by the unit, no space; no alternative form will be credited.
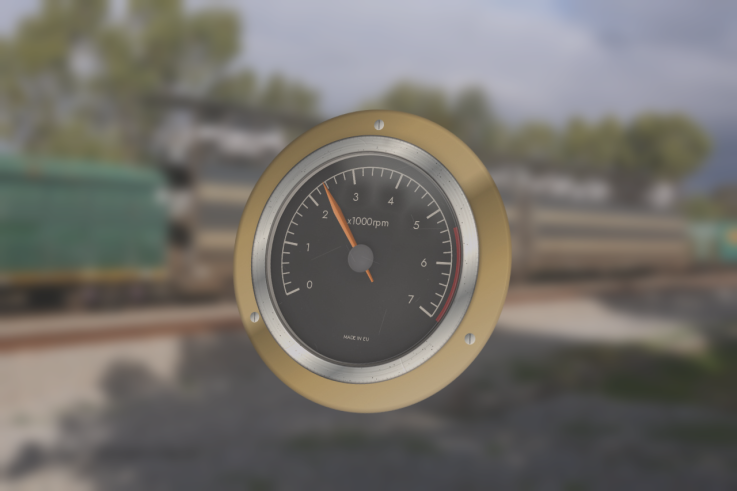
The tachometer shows 2400rpm
